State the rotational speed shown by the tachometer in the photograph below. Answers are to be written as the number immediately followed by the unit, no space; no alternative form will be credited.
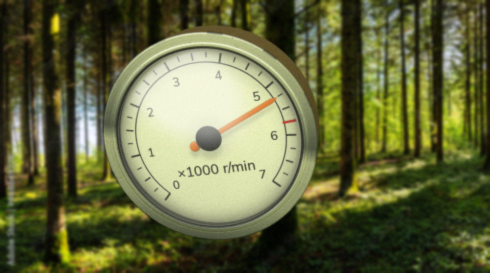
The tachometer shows 5250rpm
